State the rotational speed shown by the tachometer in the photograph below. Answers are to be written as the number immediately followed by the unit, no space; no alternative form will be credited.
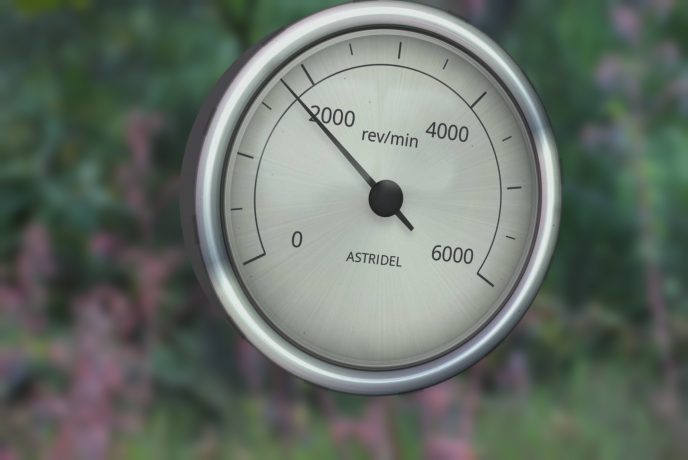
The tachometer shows 1750rpm
